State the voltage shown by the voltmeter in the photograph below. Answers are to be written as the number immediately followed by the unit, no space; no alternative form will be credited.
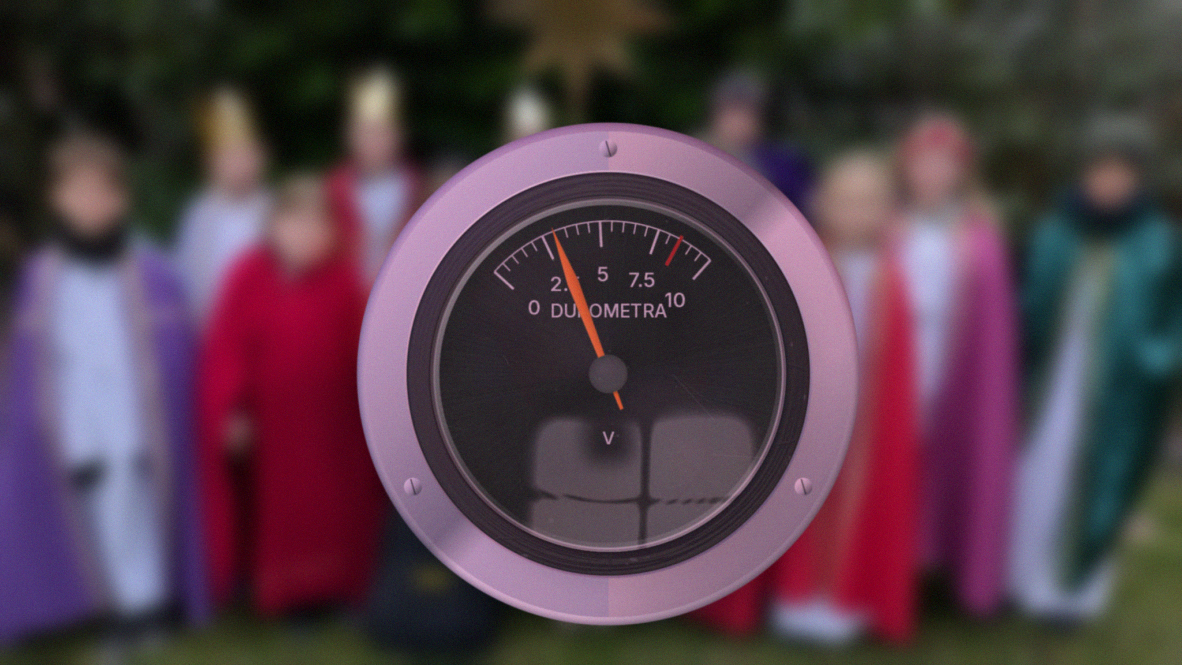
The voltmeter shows 3V
